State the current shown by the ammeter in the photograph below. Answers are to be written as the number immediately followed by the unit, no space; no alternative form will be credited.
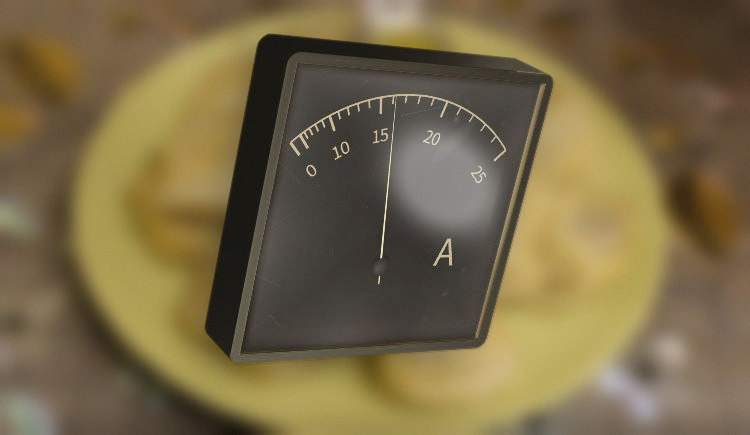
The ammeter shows 16A
